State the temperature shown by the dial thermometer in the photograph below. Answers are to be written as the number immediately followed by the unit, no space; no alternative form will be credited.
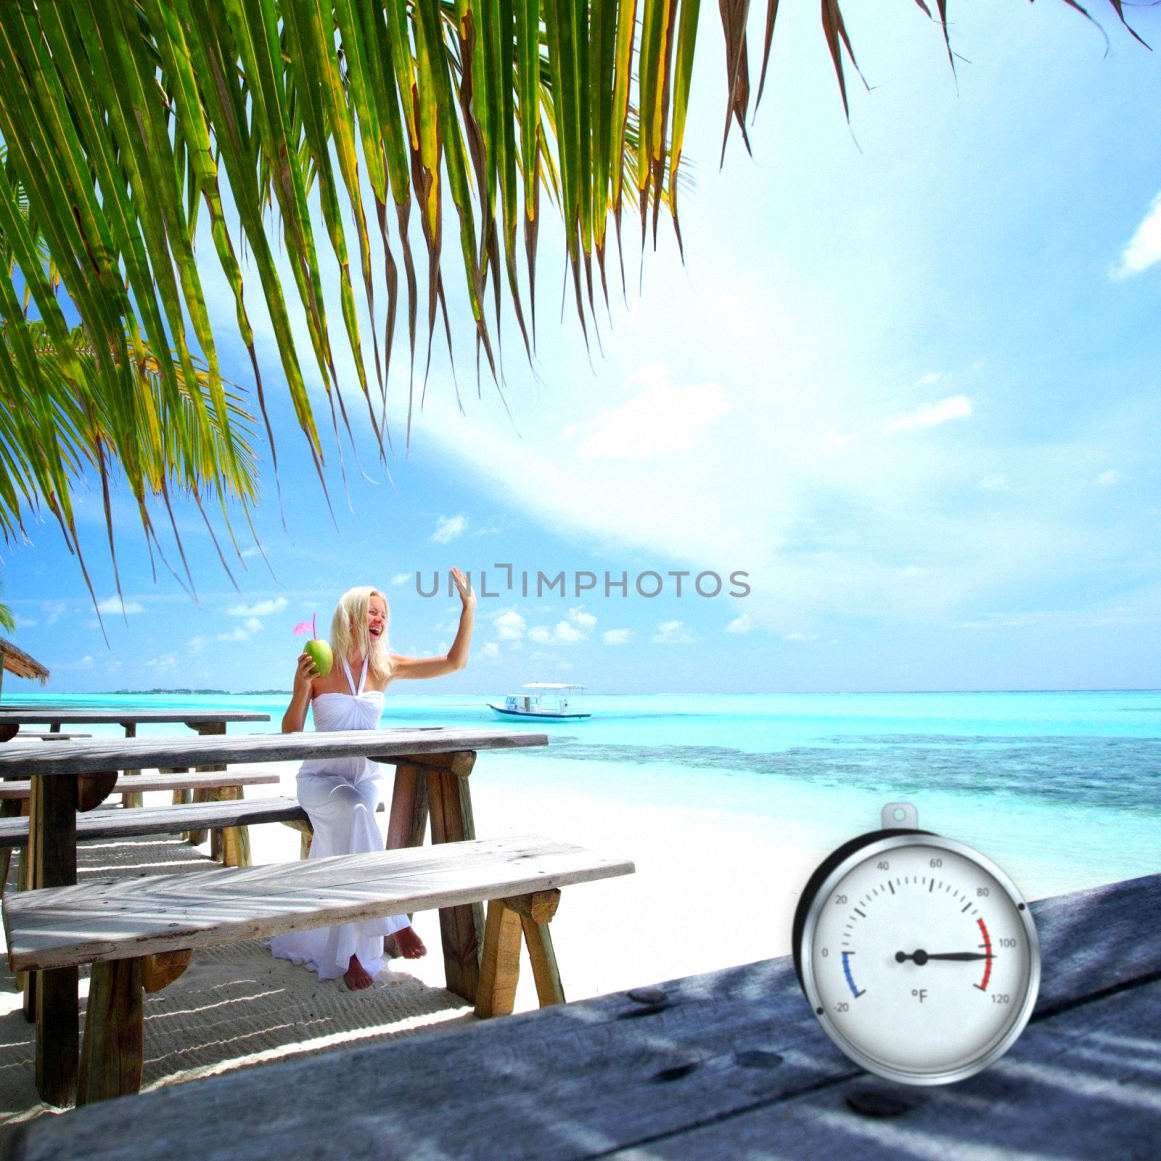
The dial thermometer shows 104°F
